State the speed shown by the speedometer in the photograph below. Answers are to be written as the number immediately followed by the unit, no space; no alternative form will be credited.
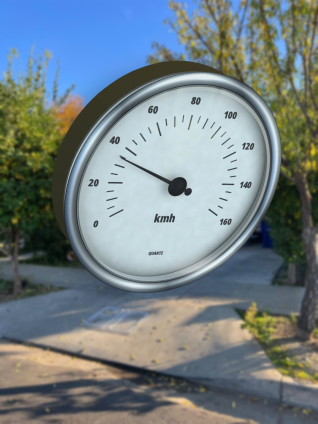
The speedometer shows 35km/h
